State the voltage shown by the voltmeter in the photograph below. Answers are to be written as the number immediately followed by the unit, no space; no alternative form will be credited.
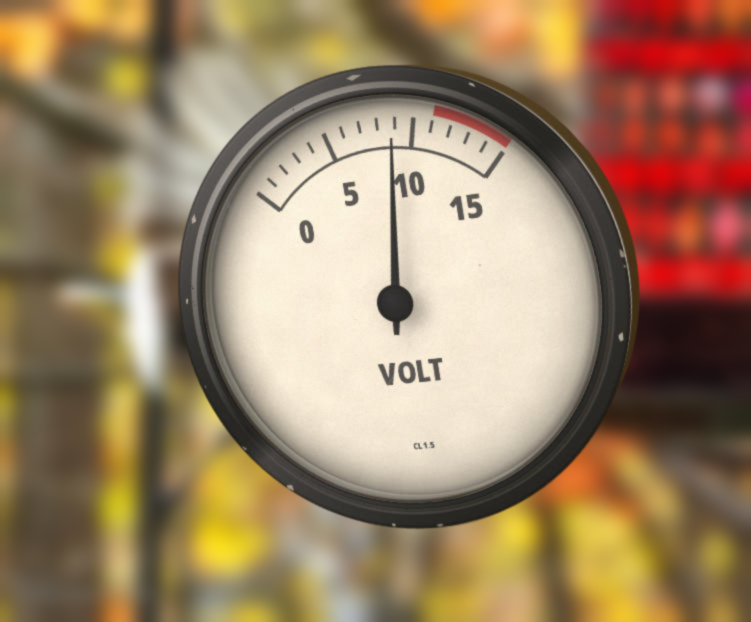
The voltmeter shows 9V
